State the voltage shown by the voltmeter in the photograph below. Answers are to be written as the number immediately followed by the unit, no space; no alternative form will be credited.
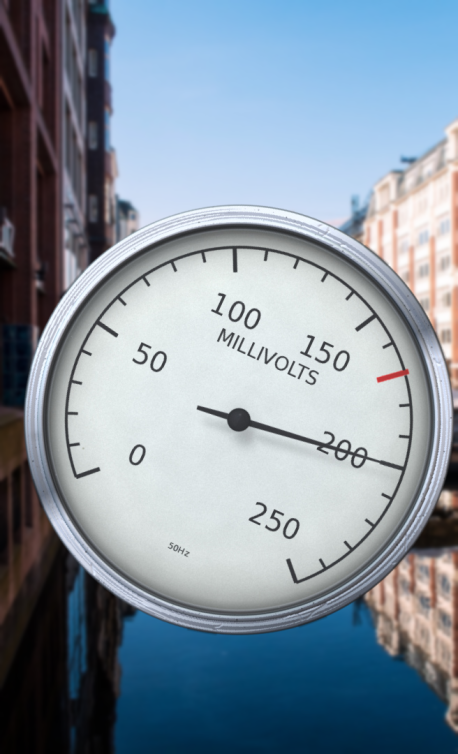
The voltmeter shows 200mV
